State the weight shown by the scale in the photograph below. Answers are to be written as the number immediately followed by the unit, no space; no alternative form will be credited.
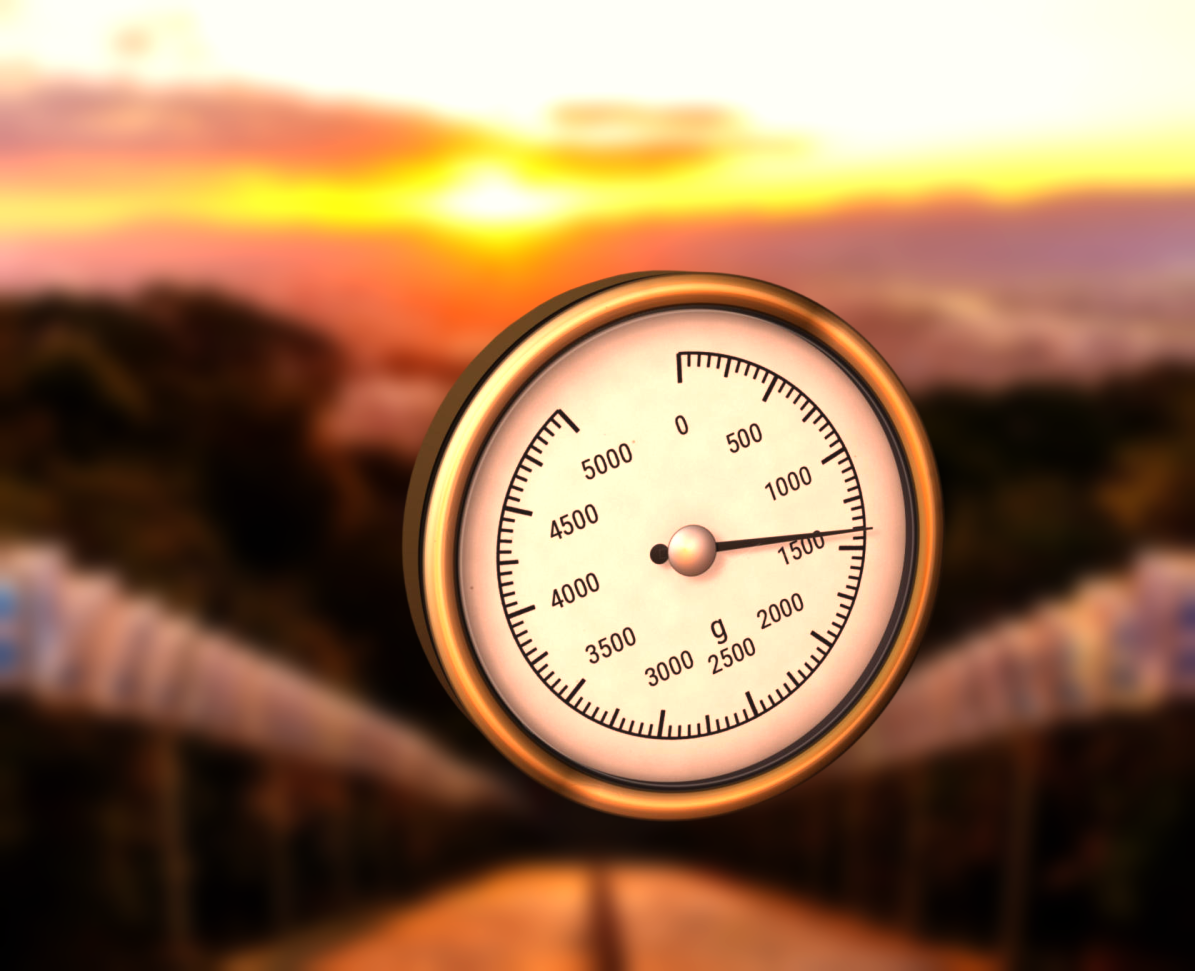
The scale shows 1400g
